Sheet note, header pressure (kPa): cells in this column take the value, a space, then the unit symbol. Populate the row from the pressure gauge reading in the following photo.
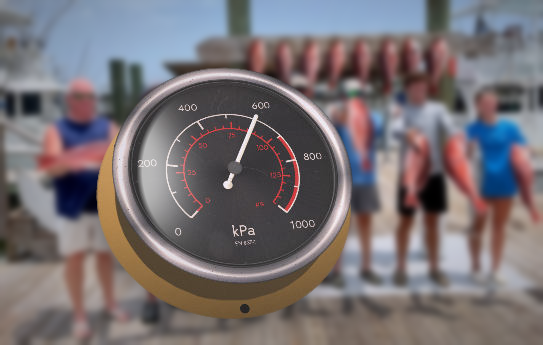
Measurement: 600 kPa
